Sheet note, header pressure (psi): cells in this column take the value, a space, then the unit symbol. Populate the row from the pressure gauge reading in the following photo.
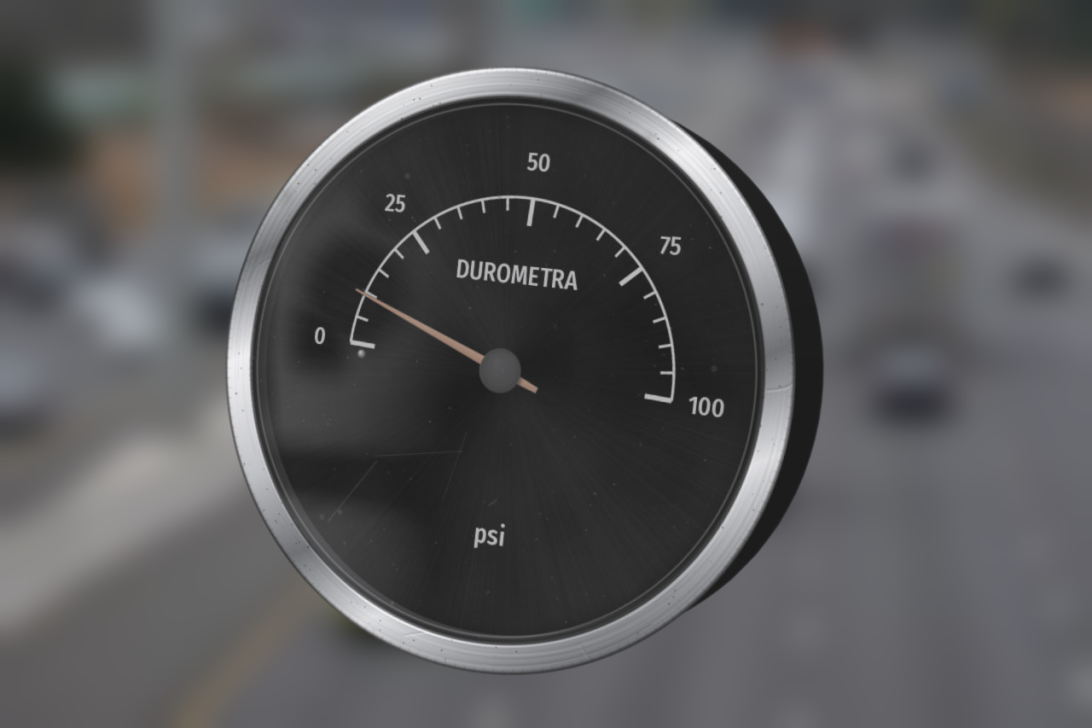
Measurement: 10 psi
